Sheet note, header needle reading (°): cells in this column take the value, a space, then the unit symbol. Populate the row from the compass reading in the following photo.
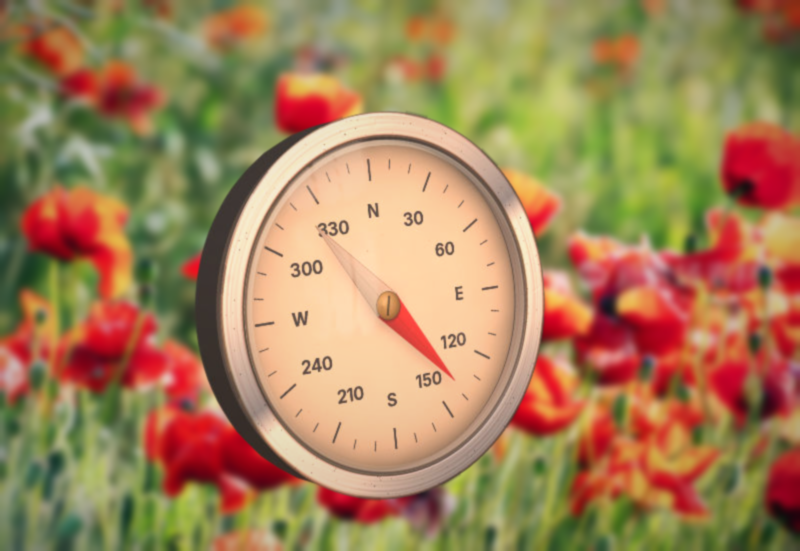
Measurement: 140 °
